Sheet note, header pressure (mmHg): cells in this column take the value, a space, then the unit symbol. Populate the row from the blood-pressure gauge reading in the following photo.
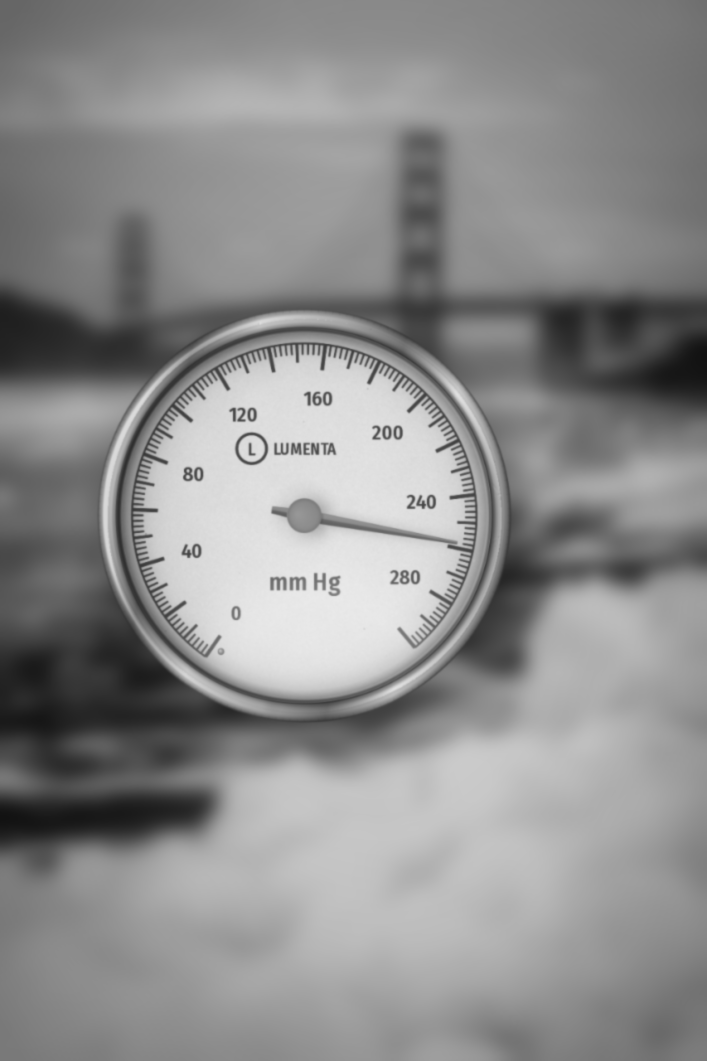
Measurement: 258 mmHg
